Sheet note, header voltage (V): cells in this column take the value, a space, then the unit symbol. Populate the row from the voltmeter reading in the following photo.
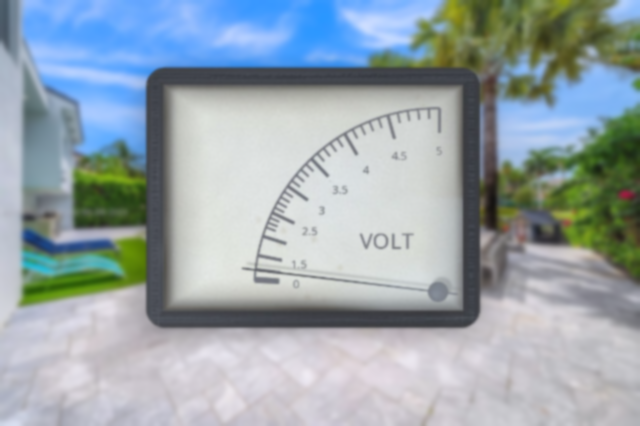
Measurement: 1 V
